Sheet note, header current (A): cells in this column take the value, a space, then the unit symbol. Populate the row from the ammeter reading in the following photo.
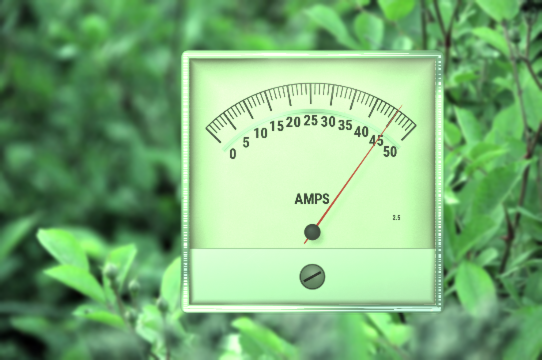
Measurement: 45 A
